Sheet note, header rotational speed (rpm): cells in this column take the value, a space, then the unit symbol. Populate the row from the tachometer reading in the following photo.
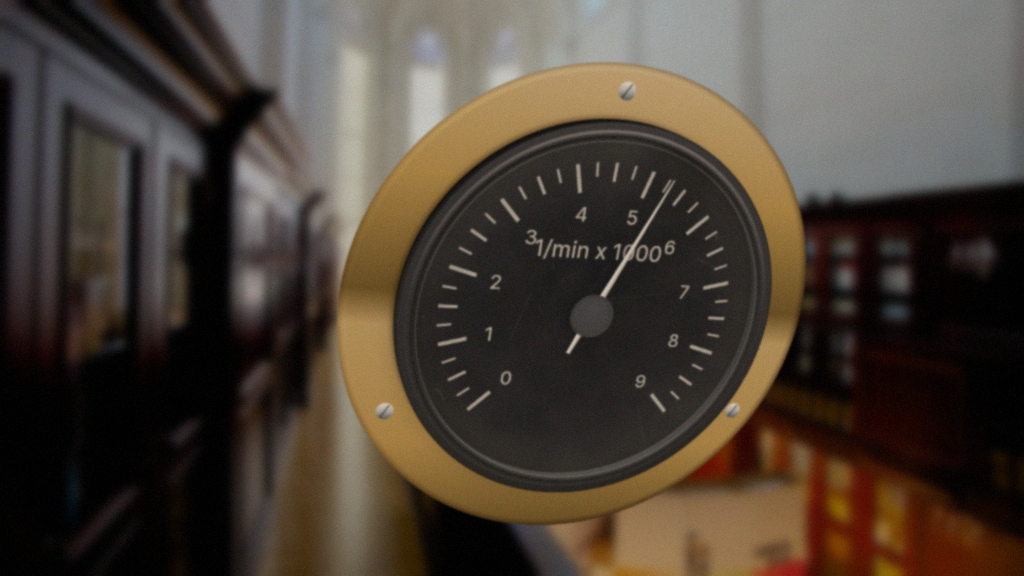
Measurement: 5250 rpm
